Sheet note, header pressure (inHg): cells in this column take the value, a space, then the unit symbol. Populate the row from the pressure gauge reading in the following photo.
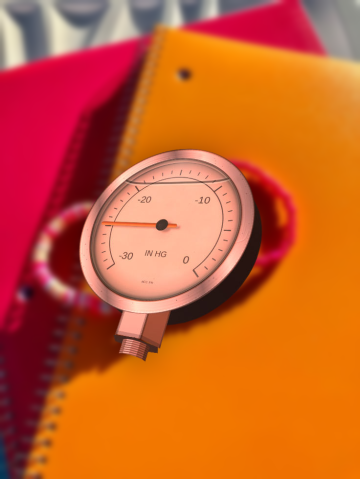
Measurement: -25 inHg
